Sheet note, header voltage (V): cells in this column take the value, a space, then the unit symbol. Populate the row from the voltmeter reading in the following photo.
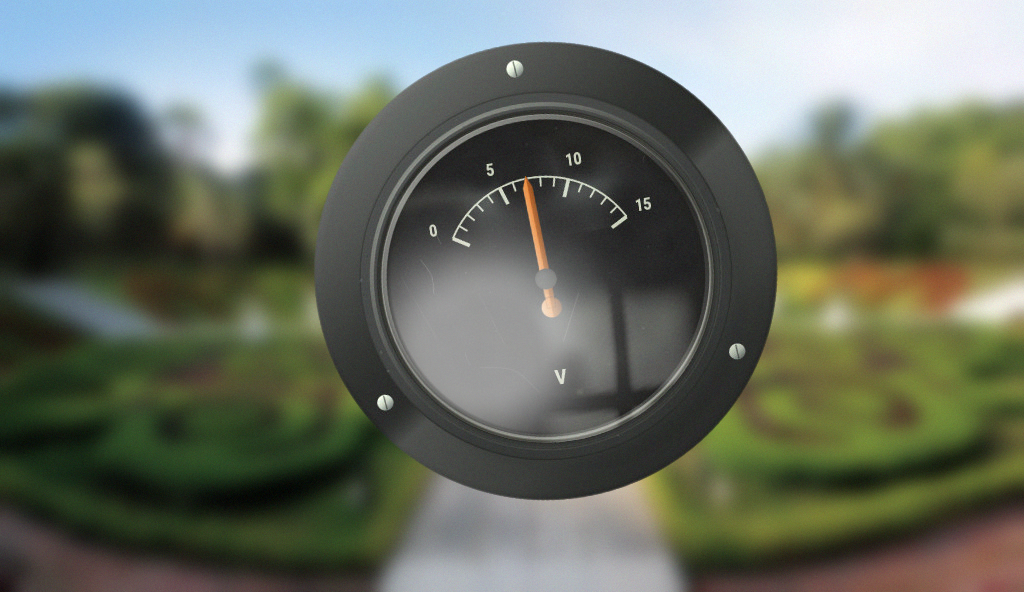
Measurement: 7 V
